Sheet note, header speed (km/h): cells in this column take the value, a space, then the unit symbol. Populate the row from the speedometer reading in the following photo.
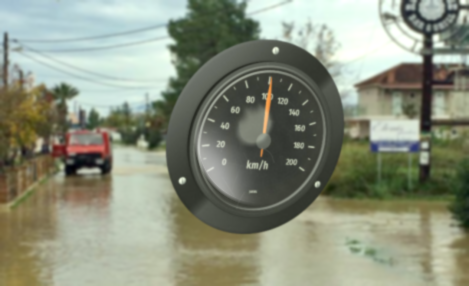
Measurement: 100 km/h
